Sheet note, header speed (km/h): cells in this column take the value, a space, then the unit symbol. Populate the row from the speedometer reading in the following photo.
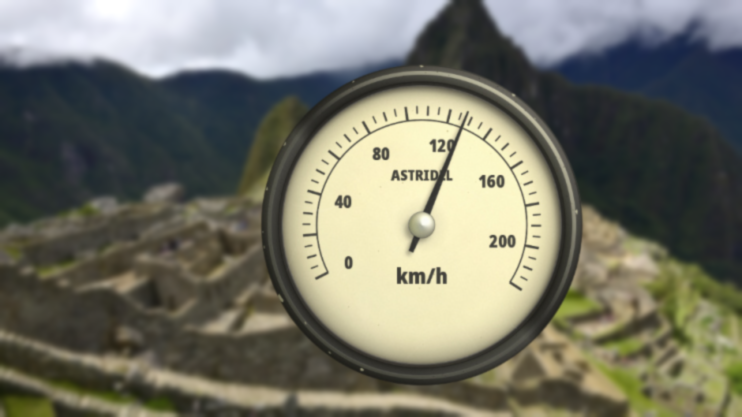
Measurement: 127.5 km/h
